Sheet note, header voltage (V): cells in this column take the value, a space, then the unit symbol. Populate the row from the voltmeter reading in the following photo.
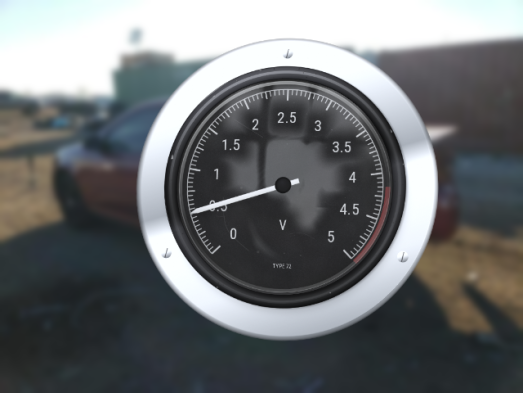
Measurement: 0.5 V
